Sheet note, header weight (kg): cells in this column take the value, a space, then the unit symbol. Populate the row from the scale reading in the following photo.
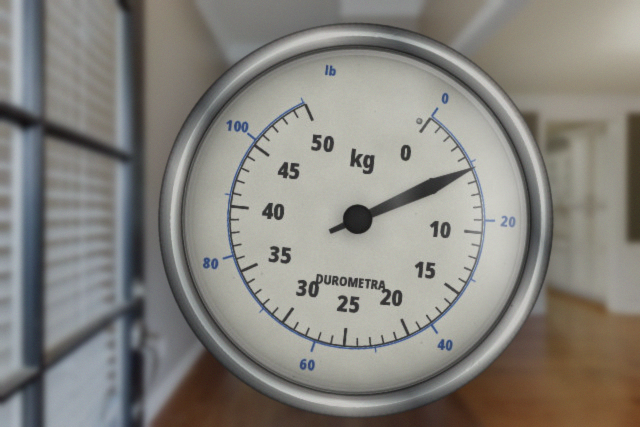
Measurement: 5 kg
